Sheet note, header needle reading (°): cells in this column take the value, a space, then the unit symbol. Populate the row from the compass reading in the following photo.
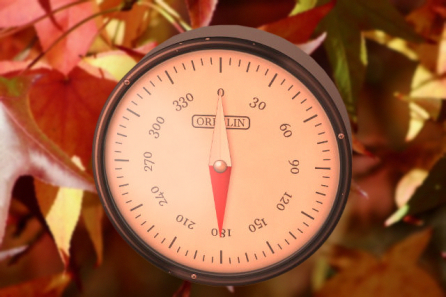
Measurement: 180 °
